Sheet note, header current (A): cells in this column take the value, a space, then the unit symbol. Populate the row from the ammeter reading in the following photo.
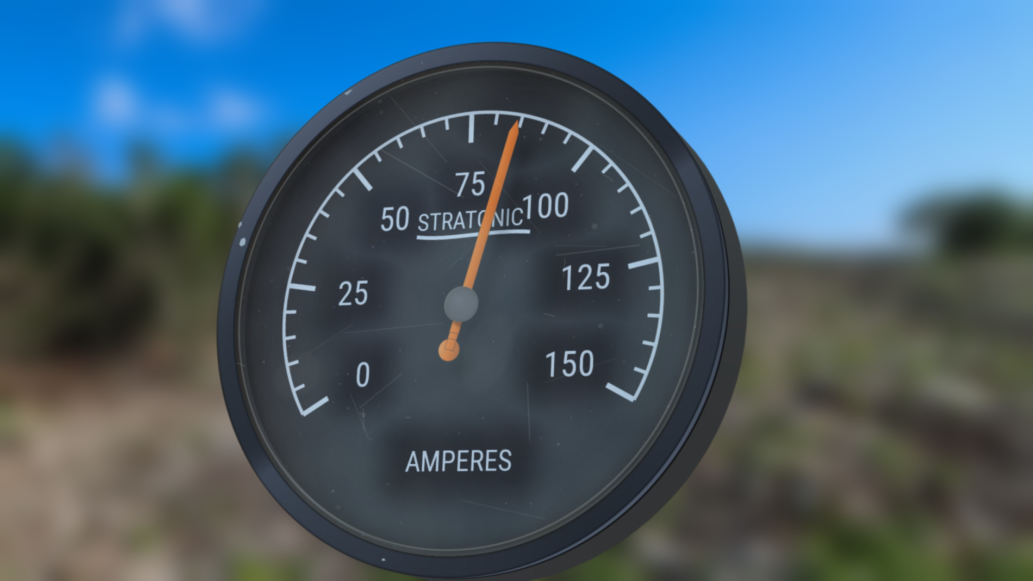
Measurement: 85 A
